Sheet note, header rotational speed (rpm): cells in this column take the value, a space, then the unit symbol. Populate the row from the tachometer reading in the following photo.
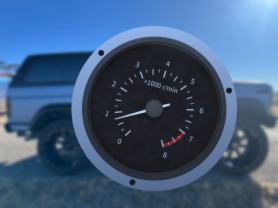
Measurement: 750 rpm
